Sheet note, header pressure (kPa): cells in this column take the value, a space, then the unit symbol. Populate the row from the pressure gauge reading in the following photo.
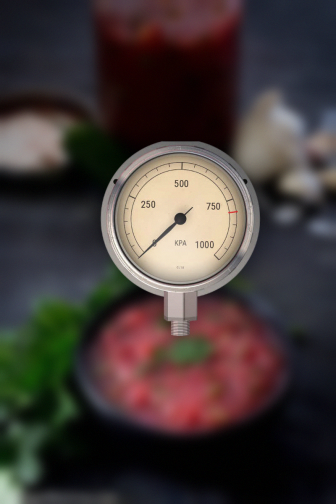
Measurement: 0 kPa
